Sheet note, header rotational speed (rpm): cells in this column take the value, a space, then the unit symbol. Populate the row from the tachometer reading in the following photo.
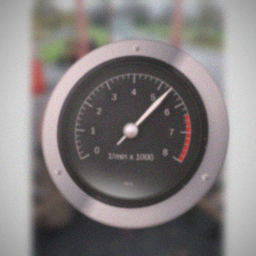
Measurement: 5400 rpm
